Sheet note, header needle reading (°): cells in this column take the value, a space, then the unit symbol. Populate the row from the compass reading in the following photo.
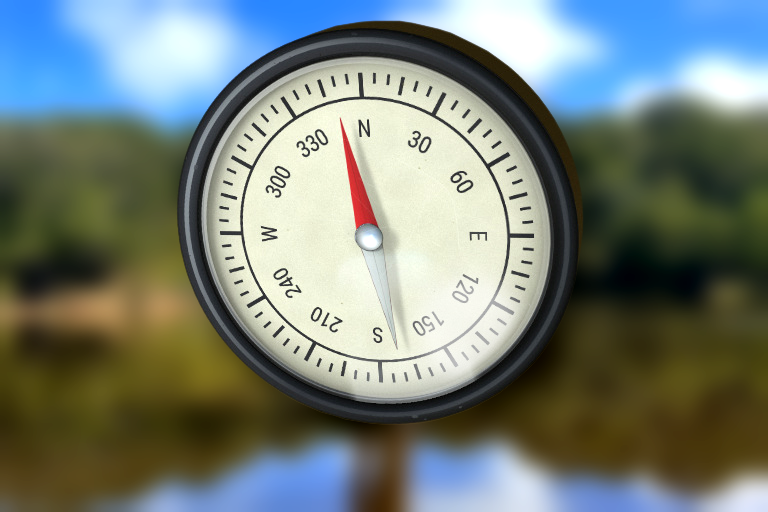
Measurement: 350 °
